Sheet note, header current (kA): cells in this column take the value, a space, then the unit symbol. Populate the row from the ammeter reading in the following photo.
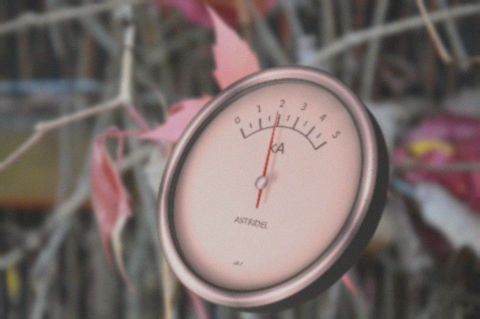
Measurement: 2 kA
